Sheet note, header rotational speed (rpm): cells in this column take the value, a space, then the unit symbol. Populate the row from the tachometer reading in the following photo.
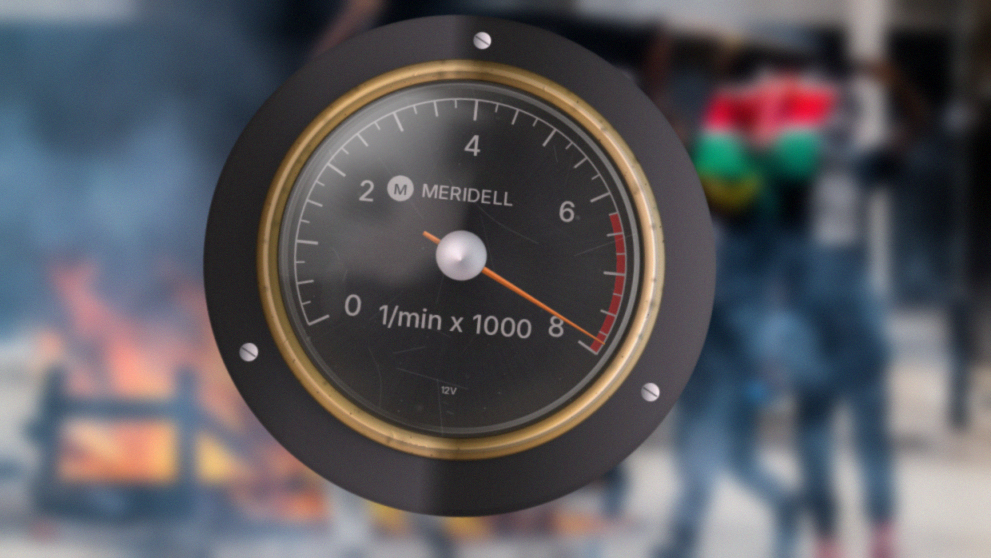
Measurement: 7875 rpm
